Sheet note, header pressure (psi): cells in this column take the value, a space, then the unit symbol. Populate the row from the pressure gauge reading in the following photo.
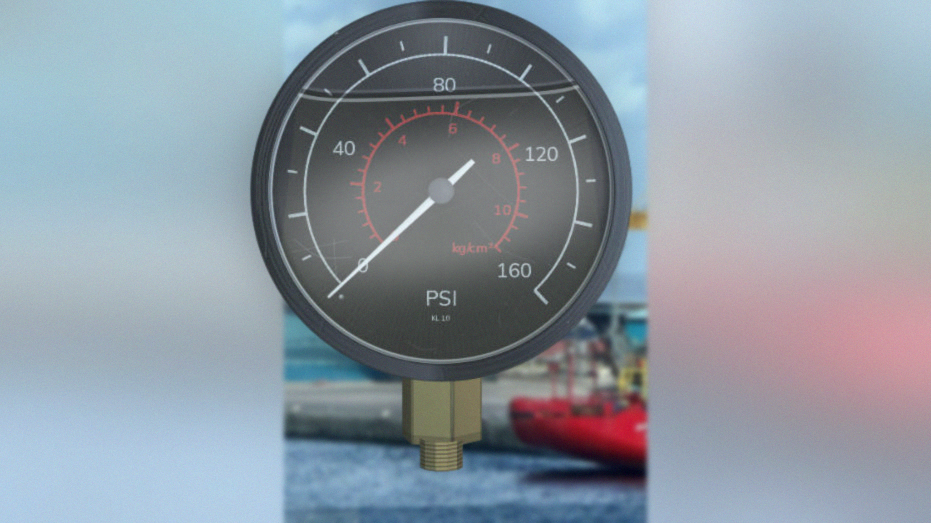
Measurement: 0 psi
